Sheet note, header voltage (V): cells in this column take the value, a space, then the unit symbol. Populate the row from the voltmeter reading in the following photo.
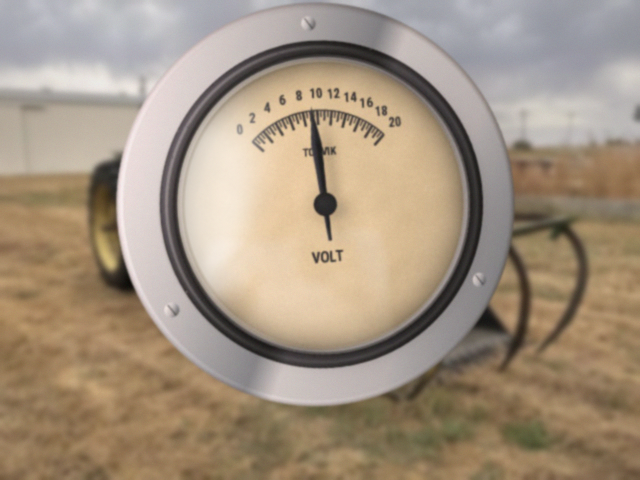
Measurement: 9 V
